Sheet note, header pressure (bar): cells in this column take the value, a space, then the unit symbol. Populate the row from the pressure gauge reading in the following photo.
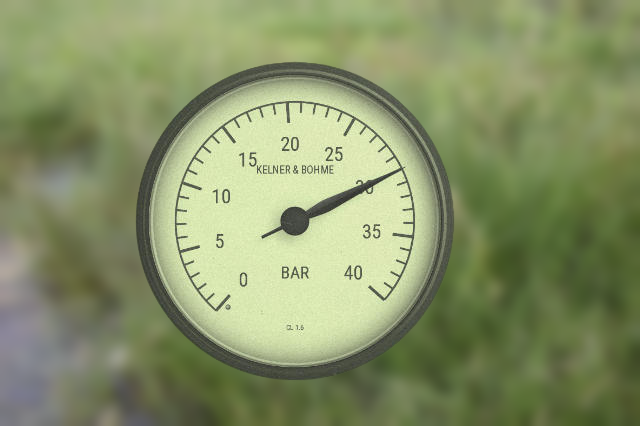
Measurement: 30 bar
